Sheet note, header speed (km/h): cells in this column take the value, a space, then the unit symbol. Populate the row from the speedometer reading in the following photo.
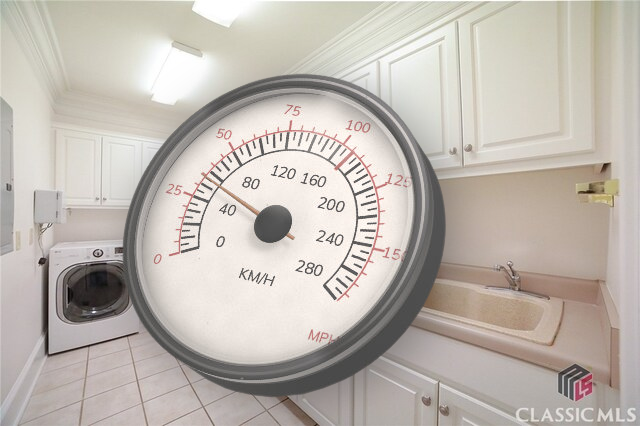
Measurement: 55 km/h
